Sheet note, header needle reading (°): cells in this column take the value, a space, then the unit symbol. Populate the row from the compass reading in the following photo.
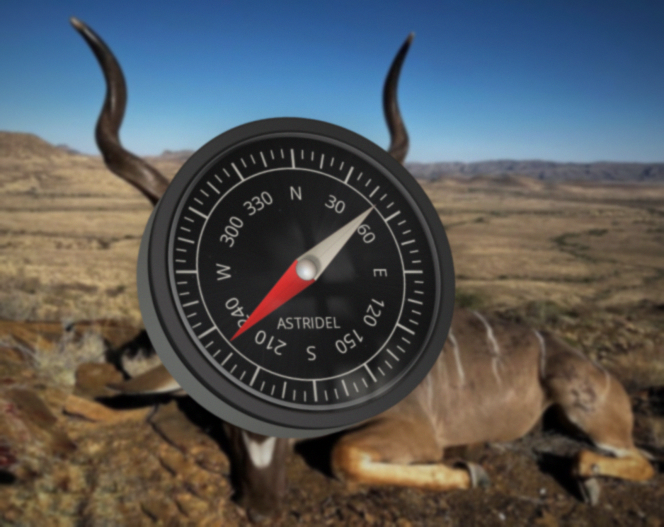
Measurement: 230 °
